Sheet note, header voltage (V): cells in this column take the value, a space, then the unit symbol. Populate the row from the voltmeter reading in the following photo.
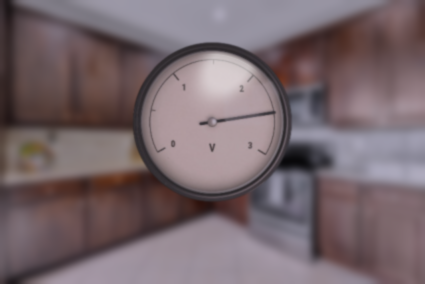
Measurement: 2.5 V
